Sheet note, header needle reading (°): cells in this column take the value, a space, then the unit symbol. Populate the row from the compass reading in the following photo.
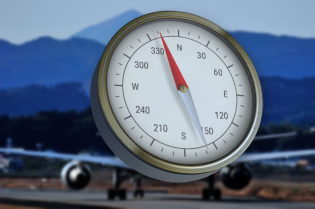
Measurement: 340 °
